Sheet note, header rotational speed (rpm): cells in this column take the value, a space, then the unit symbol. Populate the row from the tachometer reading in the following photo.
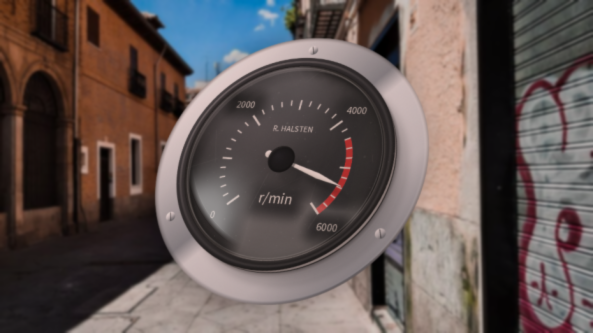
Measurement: 5400 rpm
